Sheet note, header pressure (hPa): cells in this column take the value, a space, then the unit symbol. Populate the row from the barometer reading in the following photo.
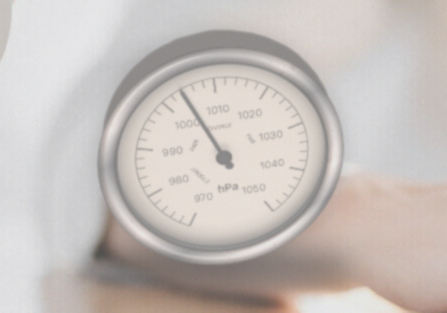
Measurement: 1004 hPa
